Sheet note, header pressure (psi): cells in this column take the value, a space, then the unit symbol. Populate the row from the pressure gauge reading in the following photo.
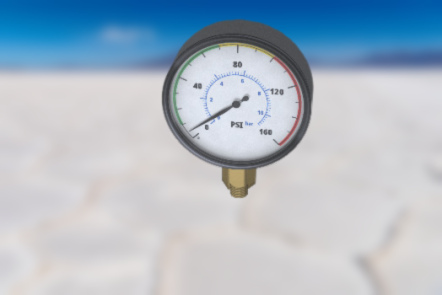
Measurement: 5 psi
